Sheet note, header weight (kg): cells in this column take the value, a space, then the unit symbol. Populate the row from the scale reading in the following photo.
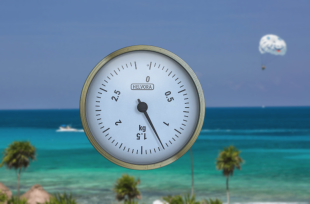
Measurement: 1.25 kg
